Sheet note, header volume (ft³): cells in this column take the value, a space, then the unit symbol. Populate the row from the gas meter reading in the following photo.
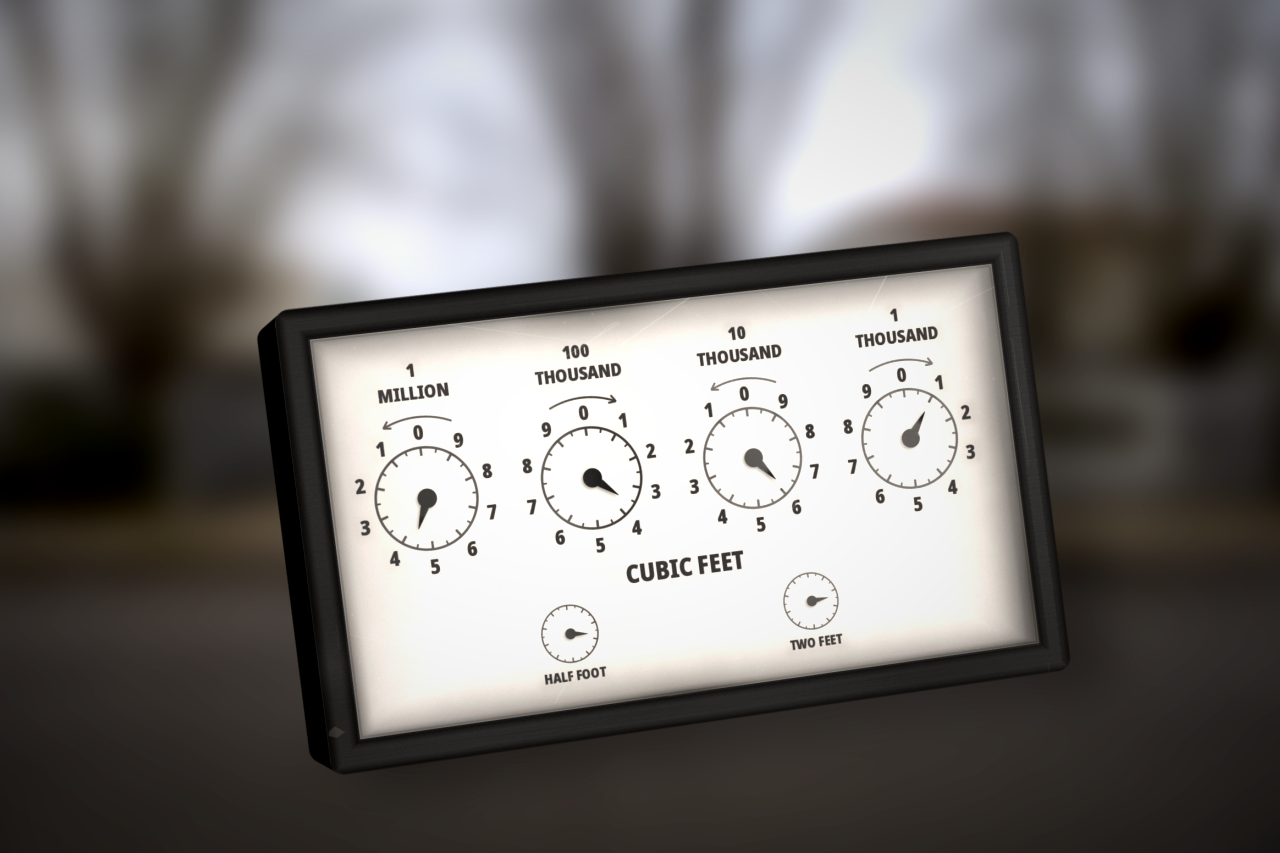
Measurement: 436100 ft³
